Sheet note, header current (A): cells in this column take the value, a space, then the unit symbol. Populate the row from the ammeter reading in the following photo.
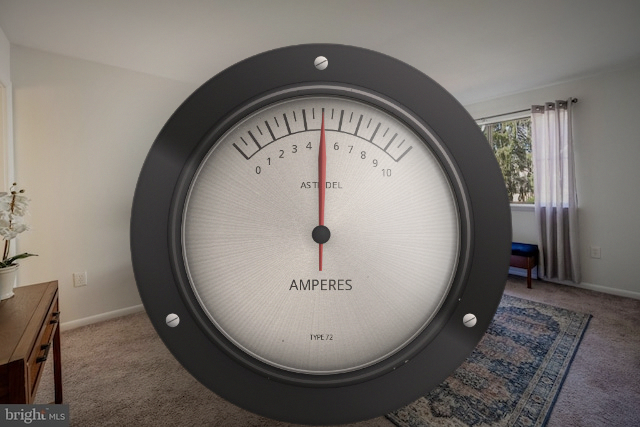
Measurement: 5 A
